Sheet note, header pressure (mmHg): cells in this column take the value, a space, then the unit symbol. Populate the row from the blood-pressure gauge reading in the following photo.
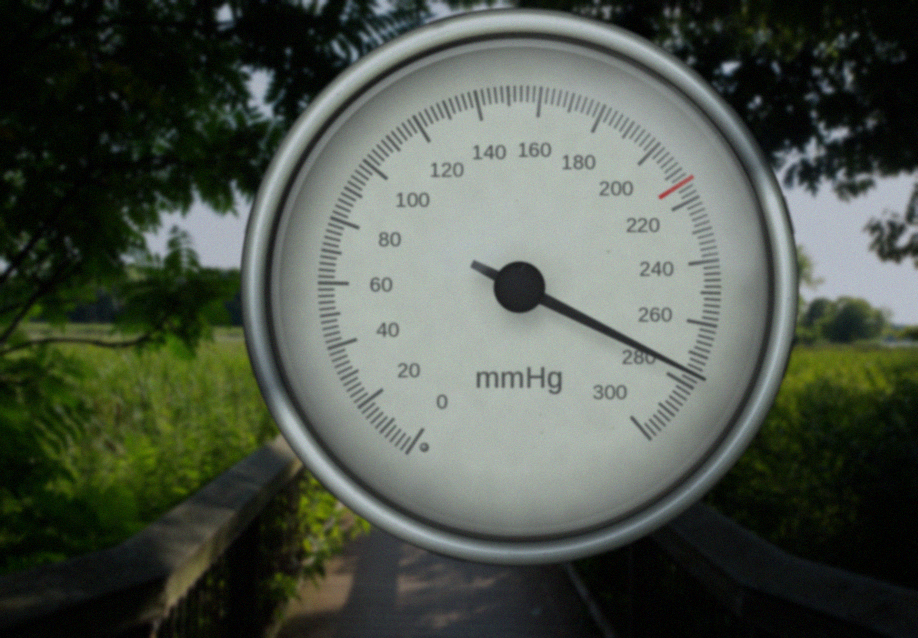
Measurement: 276 mmHg
